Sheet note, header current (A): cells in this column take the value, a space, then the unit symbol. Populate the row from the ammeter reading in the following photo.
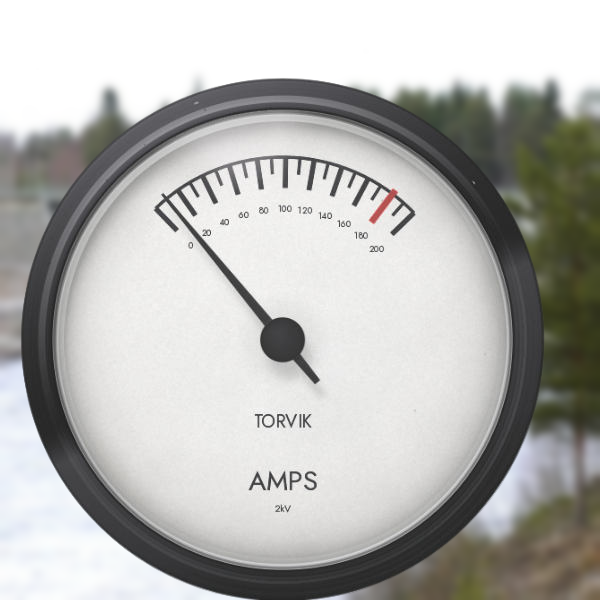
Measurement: 10 A
